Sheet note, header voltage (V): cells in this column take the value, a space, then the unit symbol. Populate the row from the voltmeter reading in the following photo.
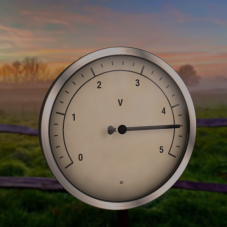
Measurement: 4.4 V
